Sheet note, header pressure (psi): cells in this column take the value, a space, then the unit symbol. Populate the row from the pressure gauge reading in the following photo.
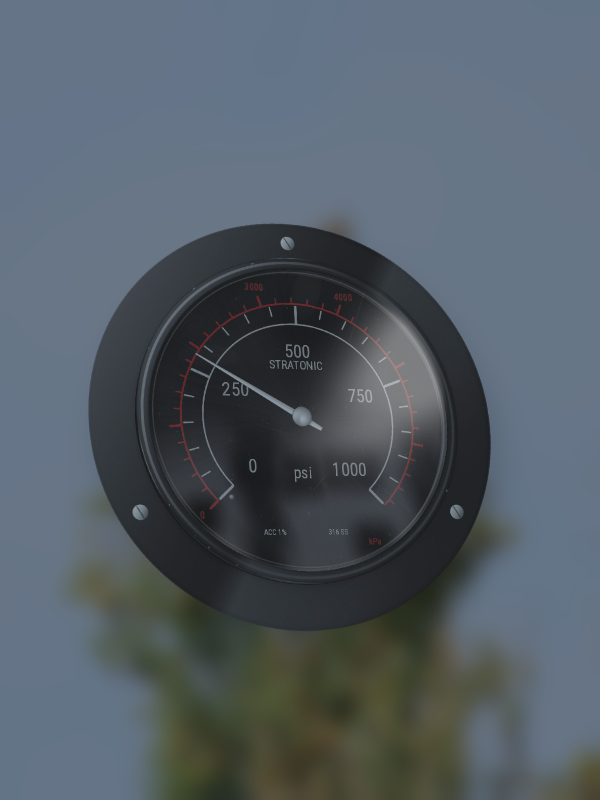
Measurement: 275 psi
